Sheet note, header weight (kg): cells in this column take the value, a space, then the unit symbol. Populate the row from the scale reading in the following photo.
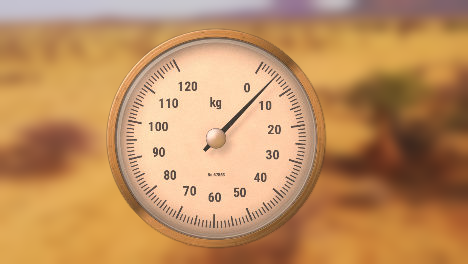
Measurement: 5 kg
